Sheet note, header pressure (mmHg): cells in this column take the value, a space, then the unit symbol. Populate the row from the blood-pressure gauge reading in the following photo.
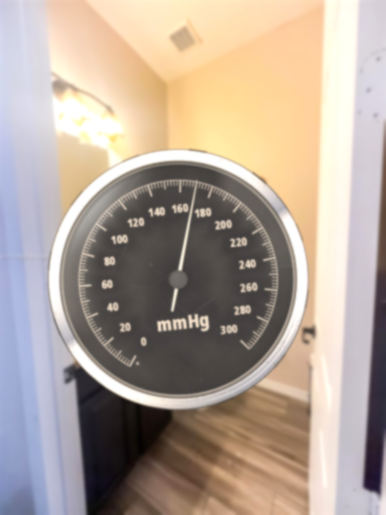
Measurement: 170 mmHg
